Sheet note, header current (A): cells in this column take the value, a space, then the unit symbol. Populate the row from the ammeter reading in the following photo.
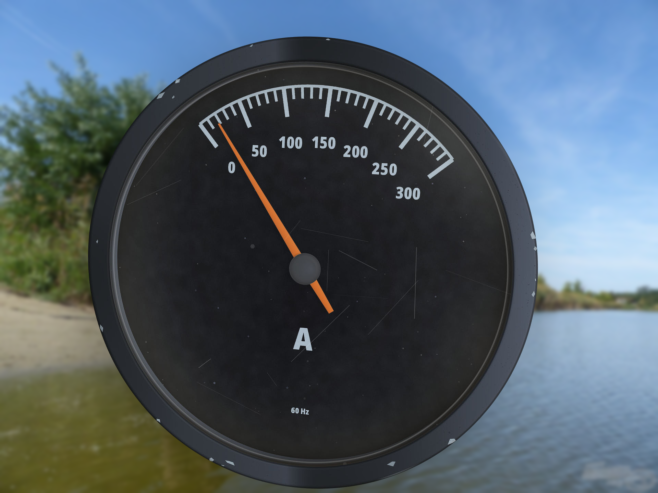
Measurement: 20 A
